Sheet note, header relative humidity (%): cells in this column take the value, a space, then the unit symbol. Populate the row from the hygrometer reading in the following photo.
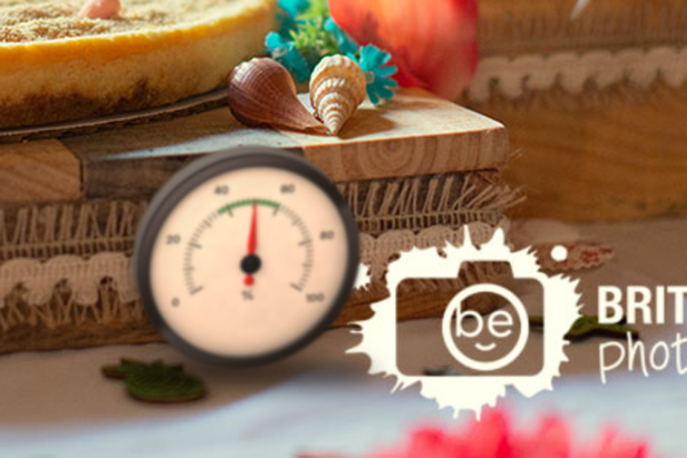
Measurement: 50 %
